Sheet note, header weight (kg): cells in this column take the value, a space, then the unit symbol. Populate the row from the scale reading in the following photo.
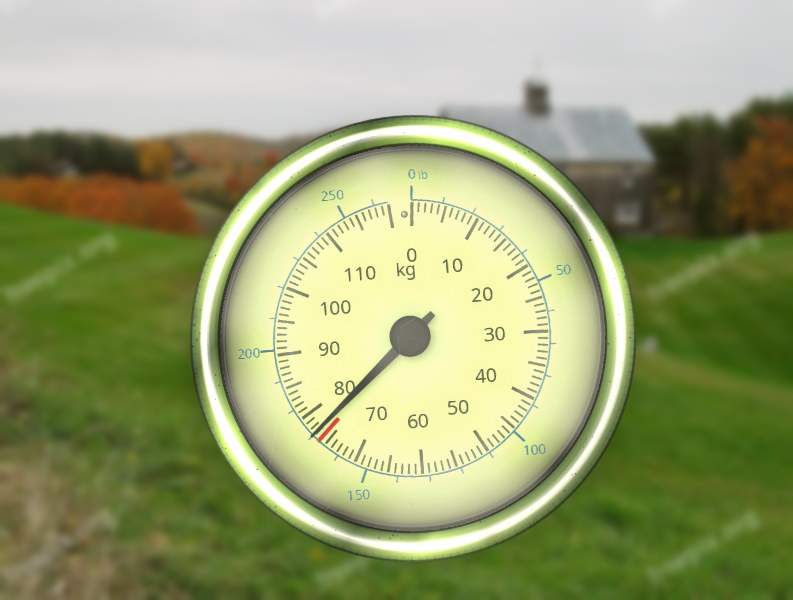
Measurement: 77 kg
